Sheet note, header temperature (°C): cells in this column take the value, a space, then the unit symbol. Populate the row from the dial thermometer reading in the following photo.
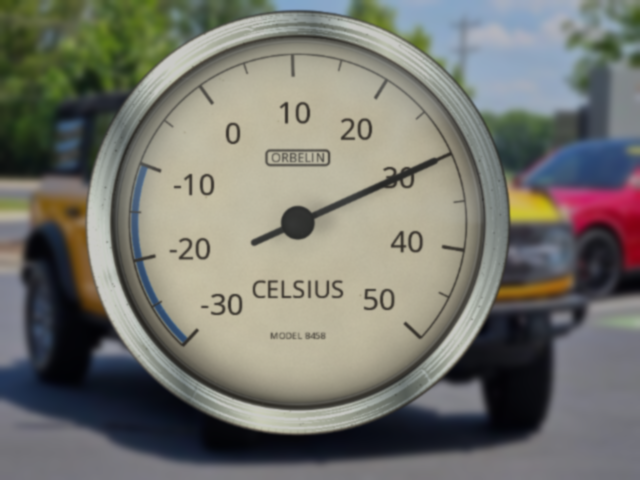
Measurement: 30 °C
